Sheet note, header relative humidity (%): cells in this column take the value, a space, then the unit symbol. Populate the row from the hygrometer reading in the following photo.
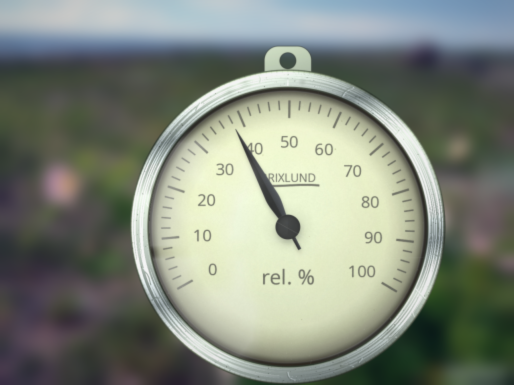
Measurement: 38 %
